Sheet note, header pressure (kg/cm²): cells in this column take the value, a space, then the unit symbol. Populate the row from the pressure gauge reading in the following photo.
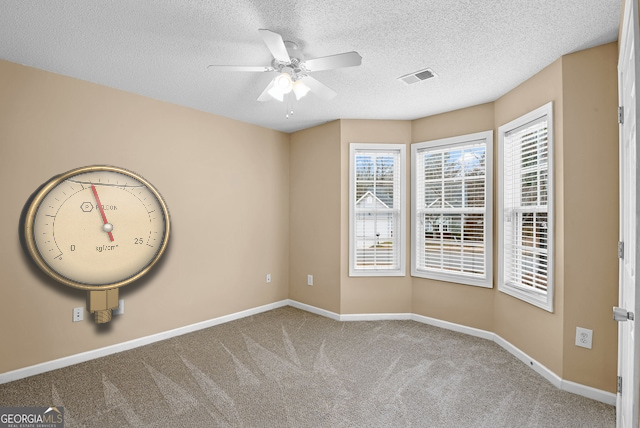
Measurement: 11 kg/cm²
